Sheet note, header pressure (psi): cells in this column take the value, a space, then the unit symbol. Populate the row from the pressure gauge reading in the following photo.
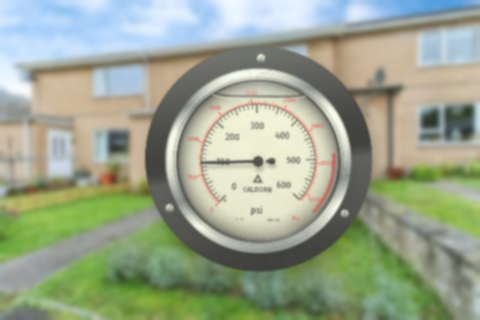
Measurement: 100 psi
